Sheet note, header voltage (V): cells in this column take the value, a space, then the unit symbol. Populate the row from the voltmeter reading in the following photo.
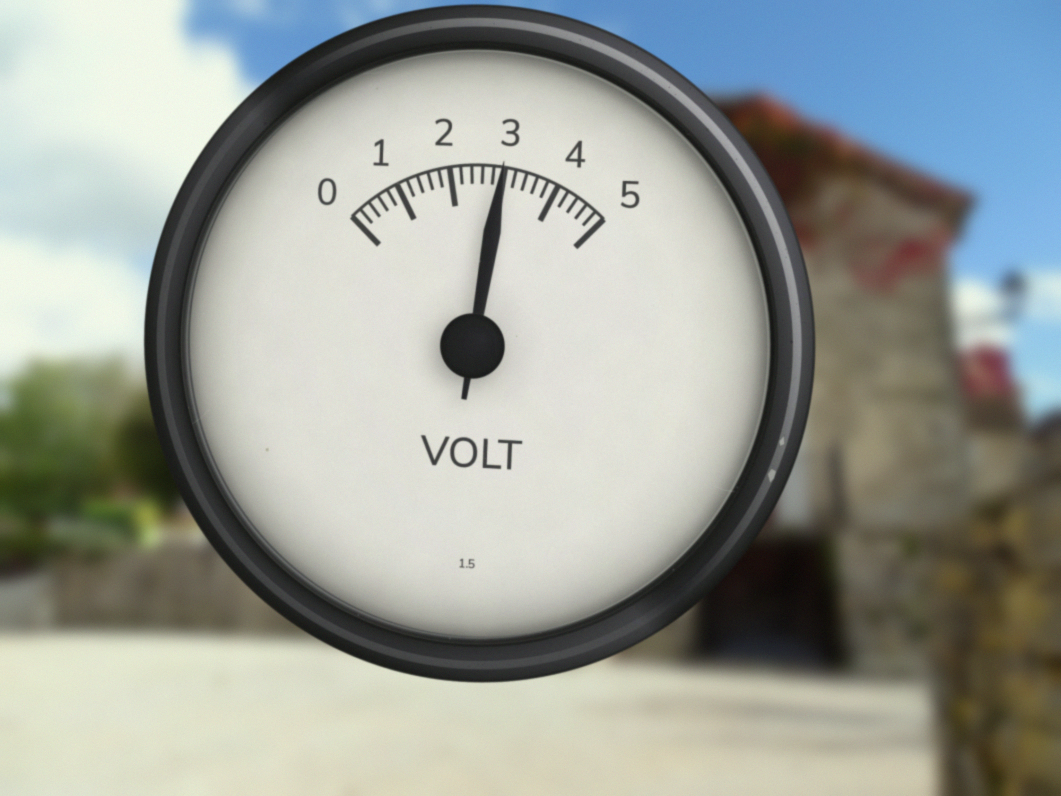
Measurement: 3 V
